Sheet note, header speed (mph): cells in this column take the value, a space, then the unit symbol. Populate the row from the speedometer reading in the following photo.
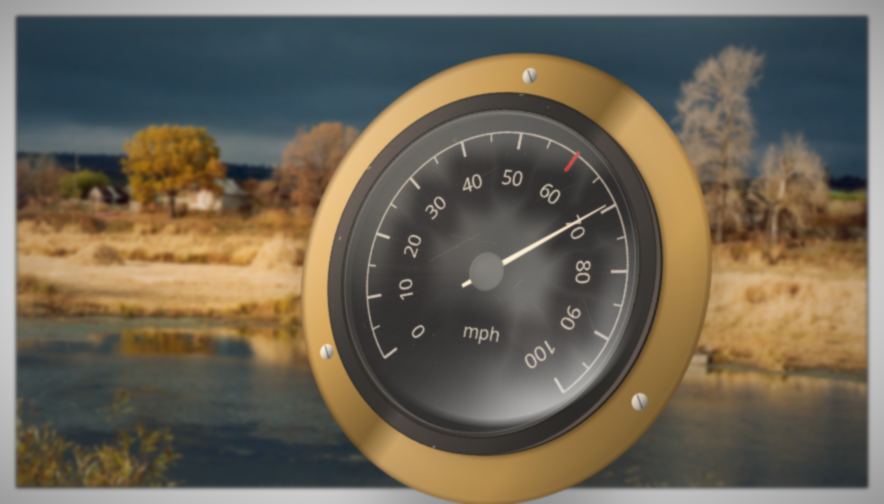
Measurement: 70 mph
